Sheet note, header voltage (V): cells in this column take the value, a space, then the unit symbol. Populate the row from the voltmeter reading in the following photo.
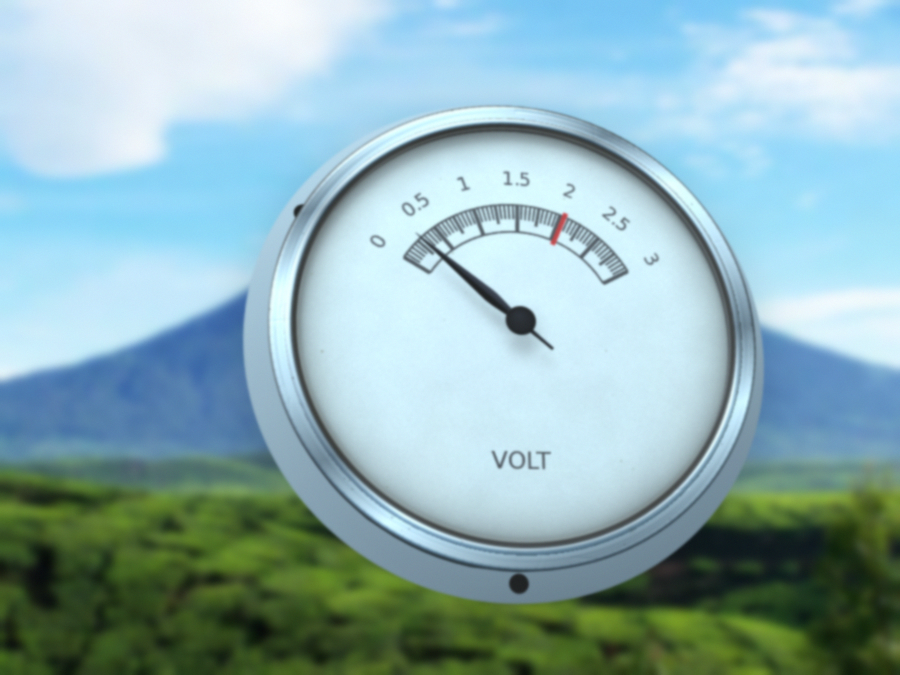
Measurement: 0.25 V
